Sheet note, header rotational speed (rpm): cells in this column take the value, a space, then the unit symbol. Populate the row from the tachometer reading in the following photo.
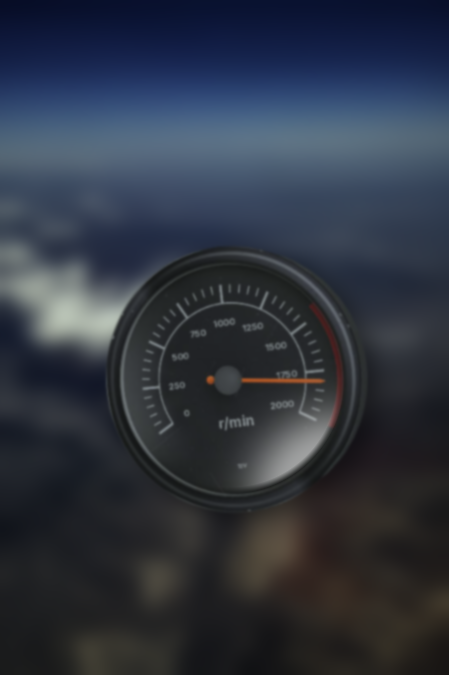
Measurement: 1800 rpm
